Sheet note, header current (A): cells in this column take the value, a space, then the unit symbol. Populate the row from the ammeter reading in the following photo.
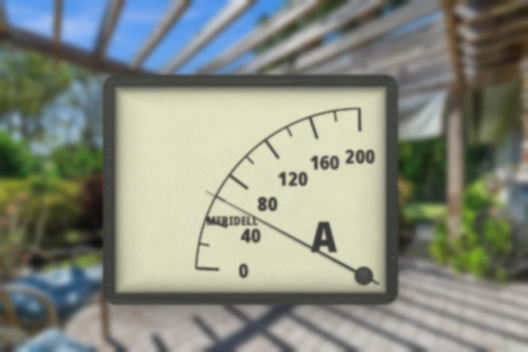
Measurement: 60 A
